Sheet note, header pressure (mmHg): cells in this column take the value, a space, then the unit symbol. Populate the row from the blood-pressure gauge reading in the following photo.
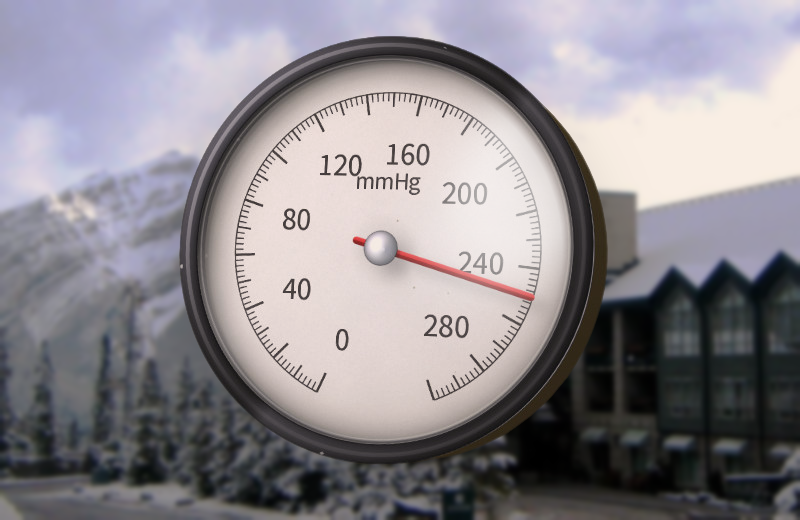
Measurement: 250 mmHg
